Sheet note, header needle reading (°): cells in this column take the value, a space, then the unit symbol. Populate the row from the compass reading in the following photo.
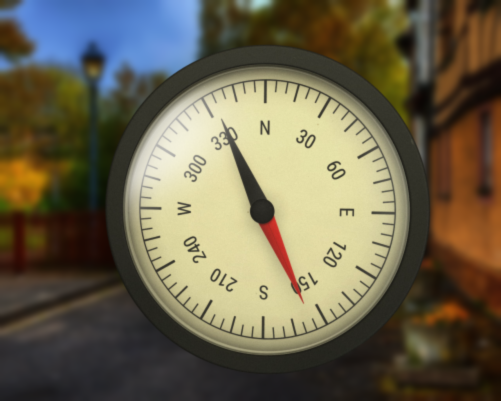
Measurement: 155 °
